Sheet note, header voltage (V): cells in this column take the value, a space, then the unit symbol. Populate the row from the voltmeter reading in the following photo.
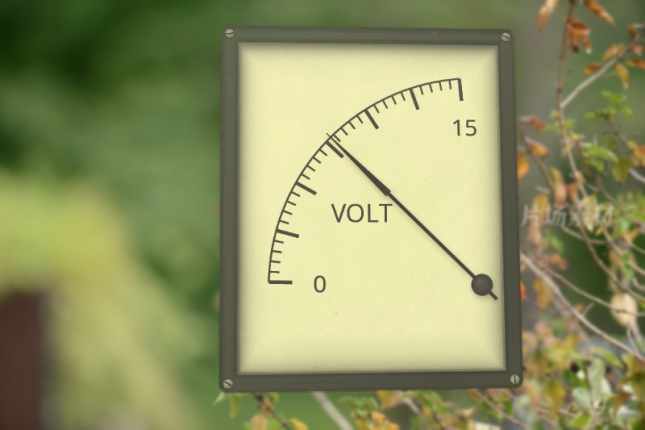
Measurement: 7.75 V
